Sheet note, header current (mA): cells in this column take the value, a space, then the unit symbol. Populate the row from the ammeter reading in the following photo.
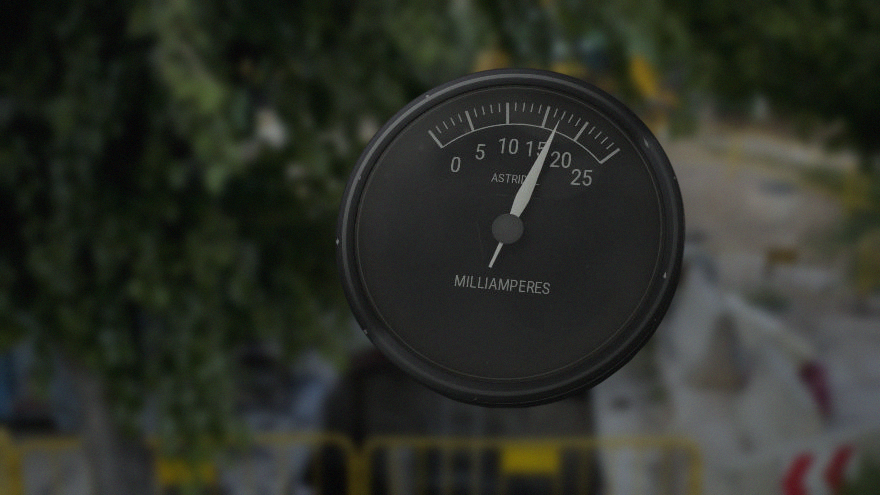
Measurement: 17 mA
